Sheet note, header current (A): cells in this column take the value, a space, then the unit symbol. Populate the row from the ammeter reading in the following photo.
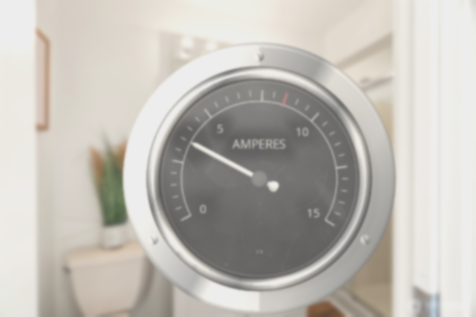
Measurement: 3.5 A
